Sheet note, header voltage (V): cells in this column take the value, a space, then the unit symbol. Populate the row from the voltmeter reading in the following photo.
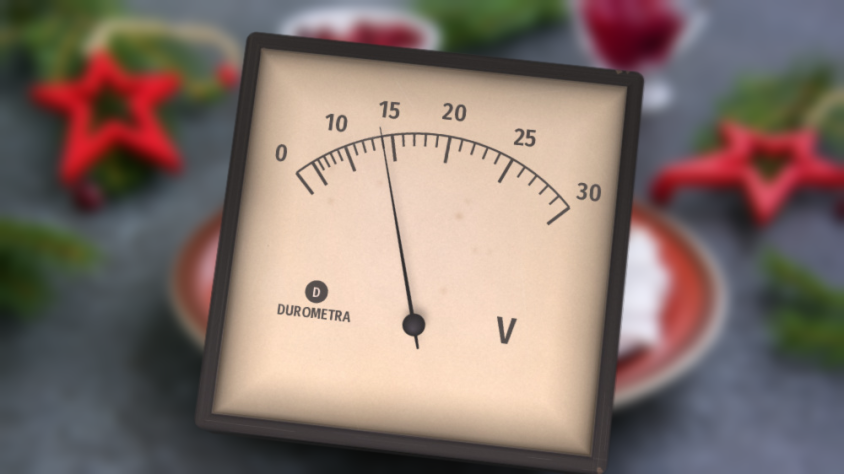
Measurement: 14 V
